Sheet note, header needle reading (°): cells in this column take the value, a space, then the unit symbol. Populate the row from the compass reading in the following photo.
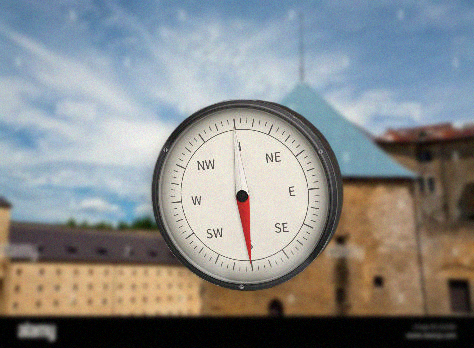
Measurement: 180 °
